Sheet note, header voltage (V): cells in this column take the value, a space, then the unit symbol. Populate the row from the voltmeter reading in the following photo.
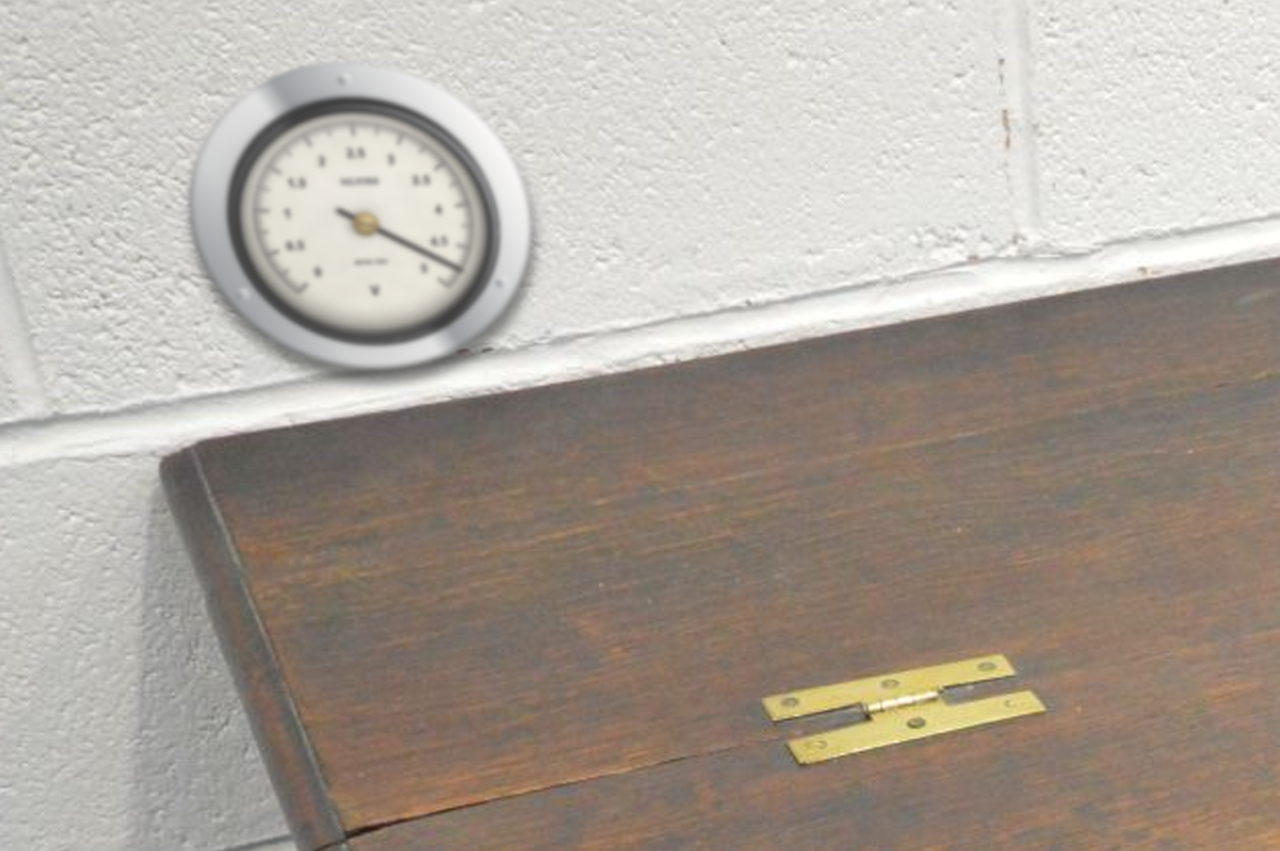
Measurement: 4.75 V
